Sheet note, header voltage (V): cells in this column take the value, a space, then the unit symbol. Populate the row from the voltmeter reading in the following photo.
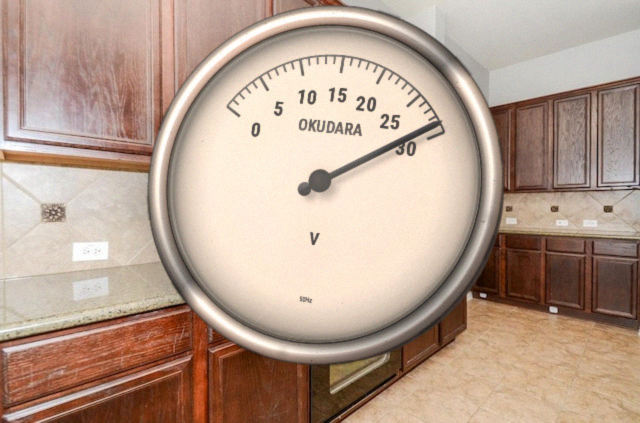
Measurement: 29 V
